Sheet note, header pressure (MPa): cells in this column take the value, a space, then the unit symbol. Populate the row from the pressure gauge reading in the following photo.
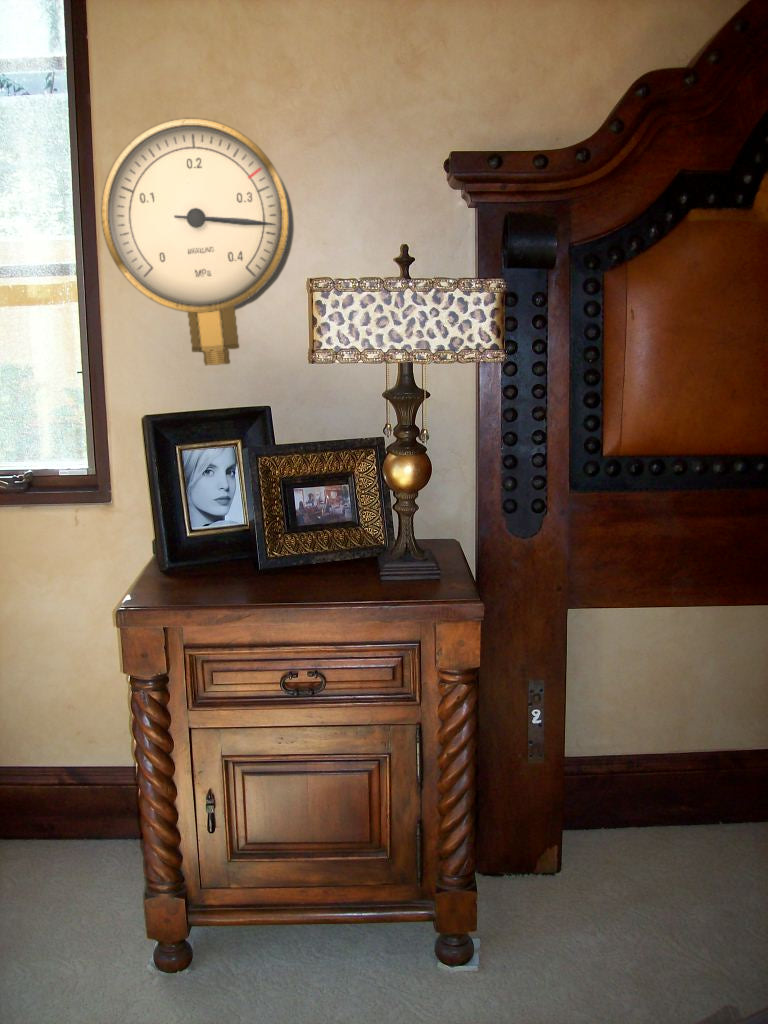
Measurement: 0.34 MPa
